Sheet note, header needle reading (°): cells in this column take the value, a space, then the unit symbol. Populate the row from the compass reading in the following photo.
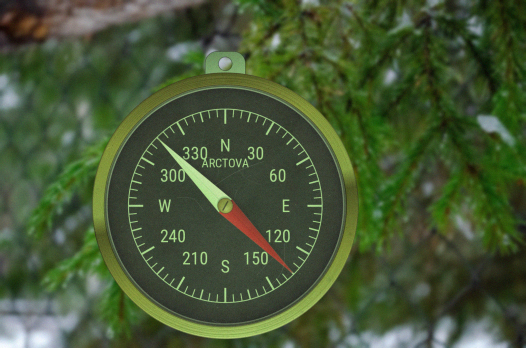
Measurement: 135 °
